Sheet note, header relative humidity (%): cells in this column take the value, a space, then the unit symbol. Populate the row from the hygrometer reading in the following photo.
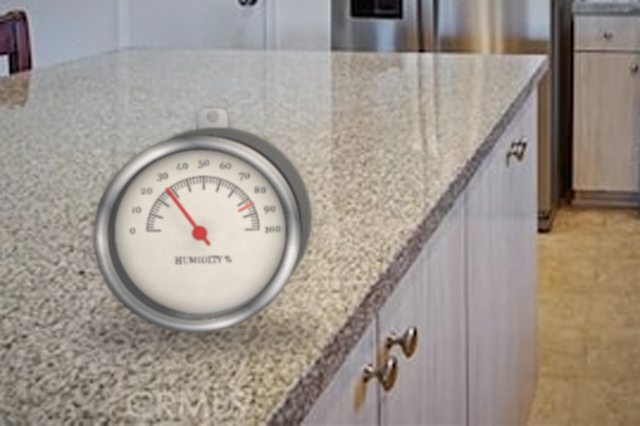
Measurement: 30 %
